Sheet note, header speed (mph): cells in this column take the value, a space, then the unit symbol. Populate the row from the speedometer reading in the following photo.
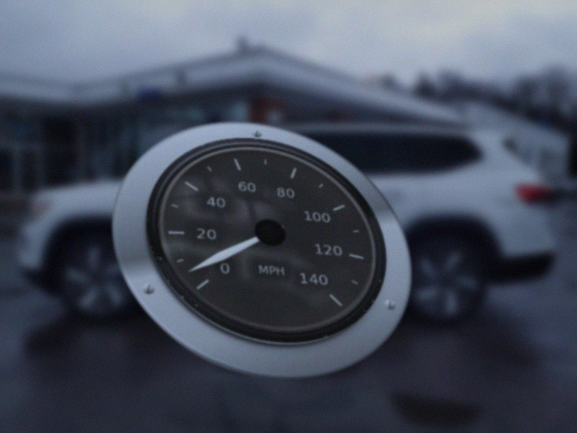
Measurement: 5 mph
